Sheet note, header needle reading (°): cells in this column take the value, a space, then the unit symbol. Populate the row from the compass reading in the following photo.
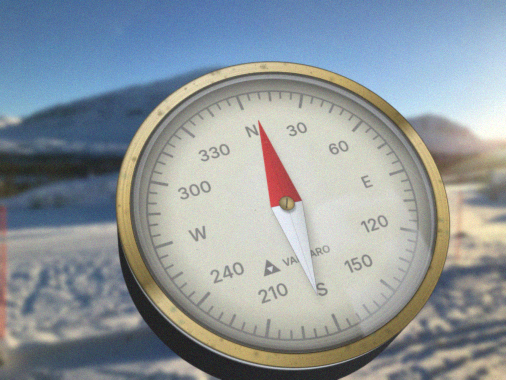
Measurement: 5 °
